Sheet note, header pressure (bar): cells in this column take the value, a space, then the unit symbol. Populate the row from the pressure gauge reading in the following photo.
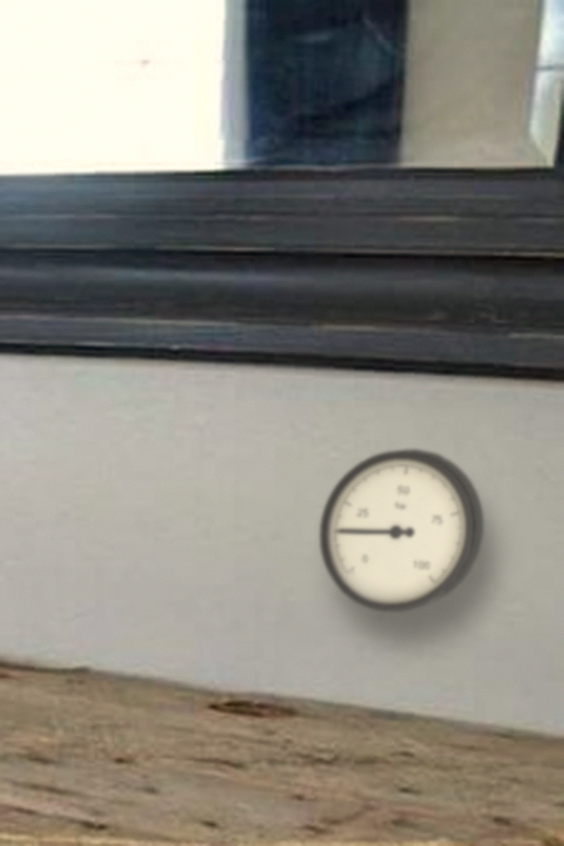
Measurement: 15 bar
